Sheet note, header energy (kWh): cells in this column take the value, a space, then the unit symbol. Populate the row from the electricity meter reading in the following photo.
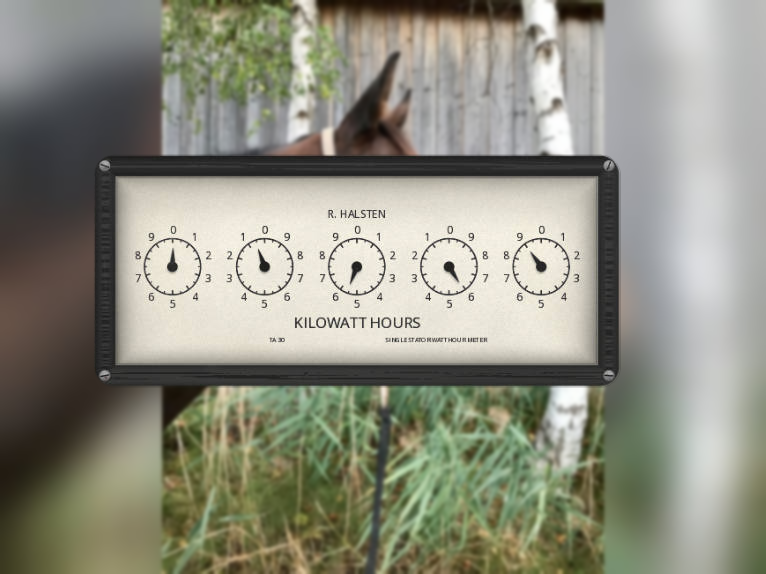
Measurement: 559 kWh
